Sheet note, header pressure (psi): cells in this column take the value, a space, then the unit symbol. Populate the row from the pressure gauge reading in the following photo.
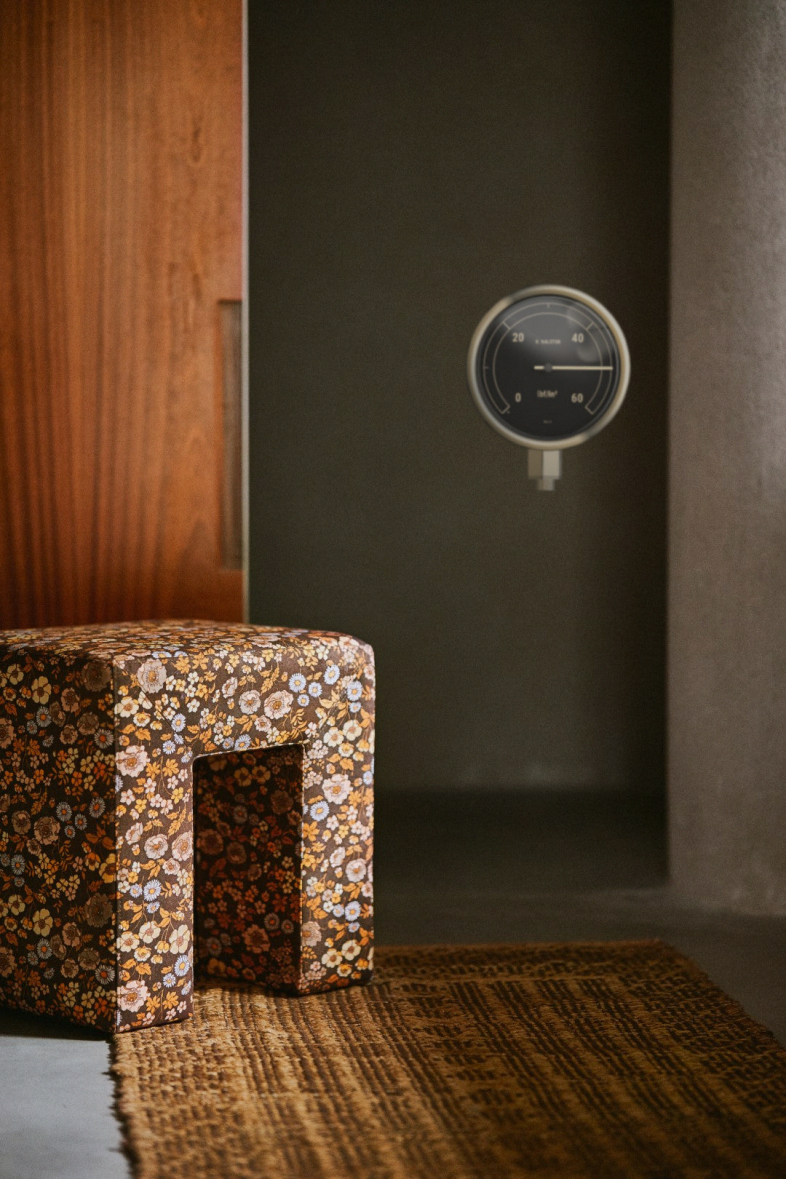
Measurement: 50 psi
